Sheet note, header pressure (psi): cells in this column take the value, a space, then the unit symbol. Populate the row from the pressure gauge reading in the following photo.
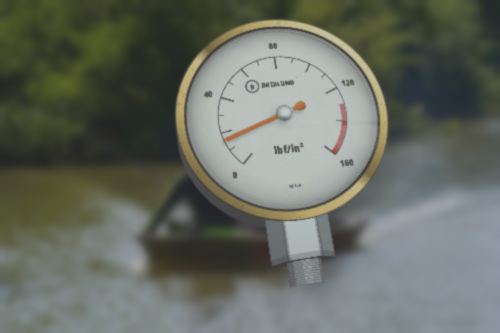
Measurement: 15 psi
